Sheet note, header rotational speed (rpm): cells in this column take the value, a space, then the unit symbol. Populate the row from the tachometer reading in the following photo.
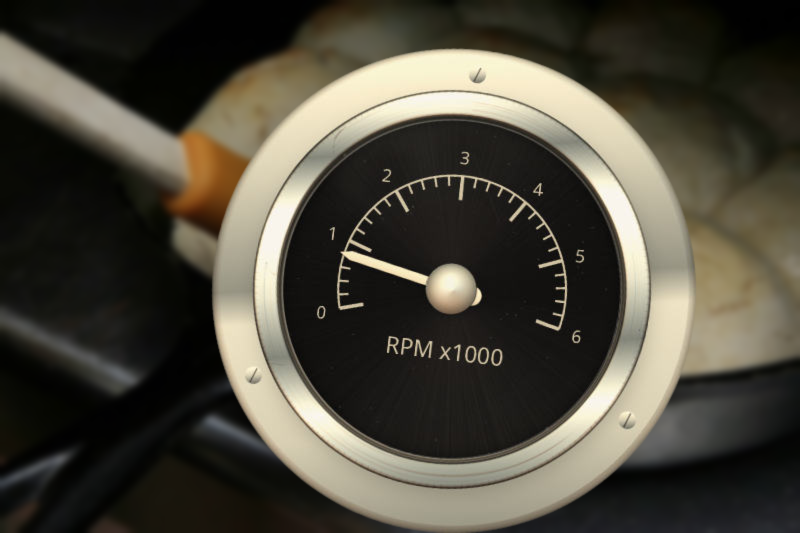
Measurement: 800 rpm
